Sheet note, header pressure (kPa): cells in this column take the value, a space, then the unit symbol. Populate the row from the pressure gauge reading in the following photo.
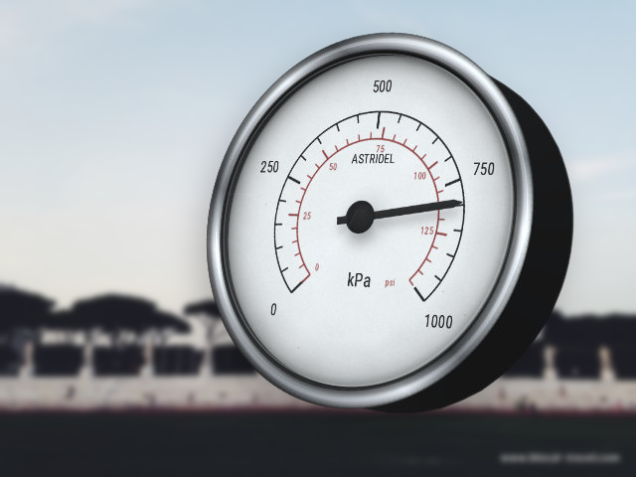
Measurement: 800 kPa
